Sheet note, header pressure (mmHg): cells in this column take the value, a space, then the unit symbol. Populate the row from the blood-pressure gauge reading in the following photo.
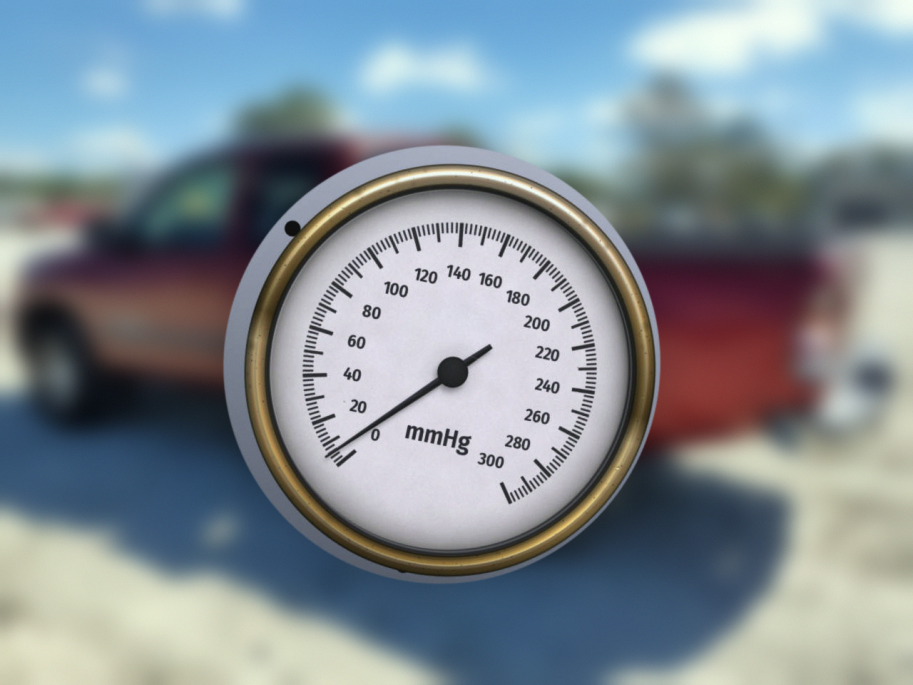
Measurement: 6 mmHg
